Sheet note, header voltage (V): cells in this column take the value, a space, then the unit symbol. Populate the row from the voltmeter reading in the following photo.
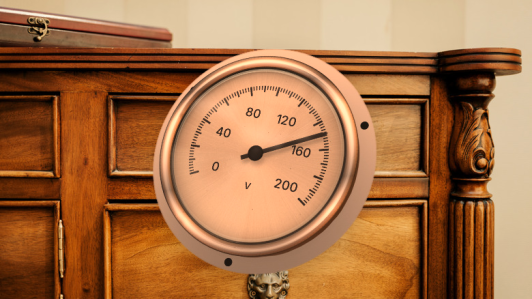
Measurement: 150 V
